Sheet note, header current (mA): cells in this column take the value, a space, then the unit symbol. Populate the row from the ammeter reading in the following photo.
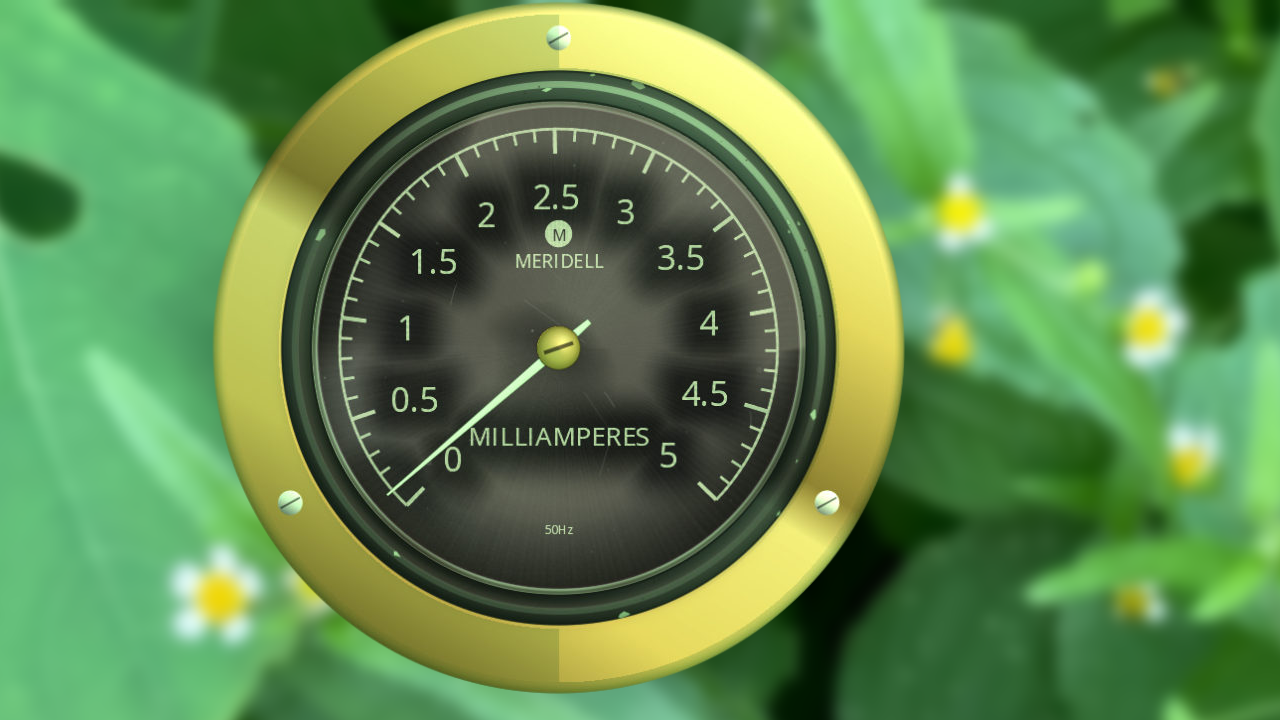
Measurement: 0.1 mA
